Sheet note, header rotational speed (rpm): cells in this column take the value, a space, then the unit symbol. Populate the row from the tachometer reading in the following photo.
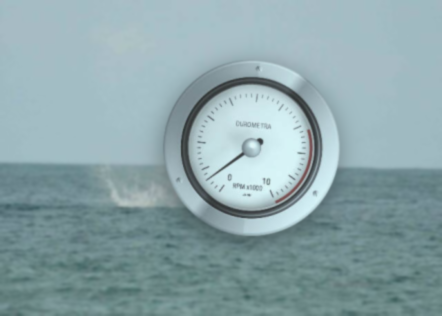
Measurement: 600 rpm
